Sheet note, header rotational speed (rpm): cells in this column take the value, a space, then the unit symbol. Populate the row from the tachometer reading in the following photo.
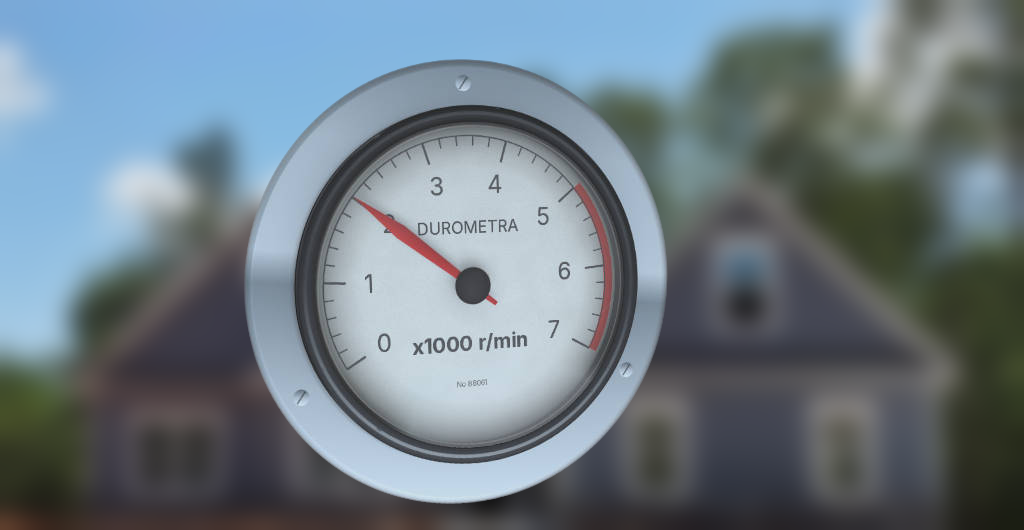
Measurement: 2000 rpm
